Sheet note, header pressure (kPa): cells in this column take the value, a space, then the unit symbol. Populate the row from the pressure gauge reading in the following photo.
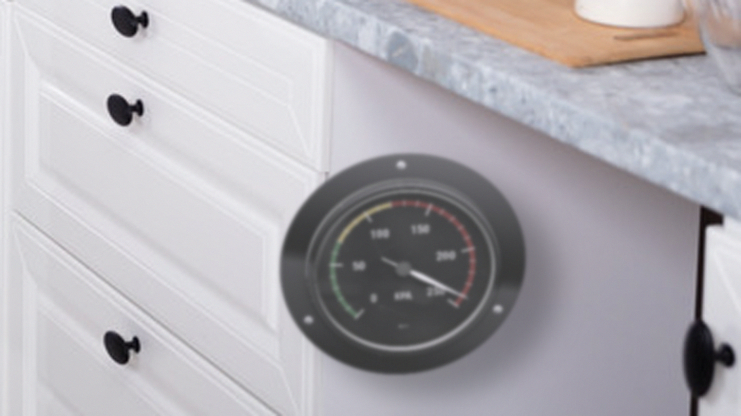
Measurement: 240 kPa
